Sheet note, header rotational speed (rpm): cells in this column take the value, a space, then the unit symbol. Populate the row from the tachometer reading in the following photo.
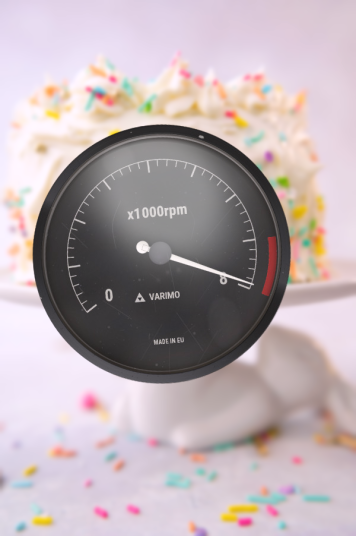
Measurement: 7900 rpm
